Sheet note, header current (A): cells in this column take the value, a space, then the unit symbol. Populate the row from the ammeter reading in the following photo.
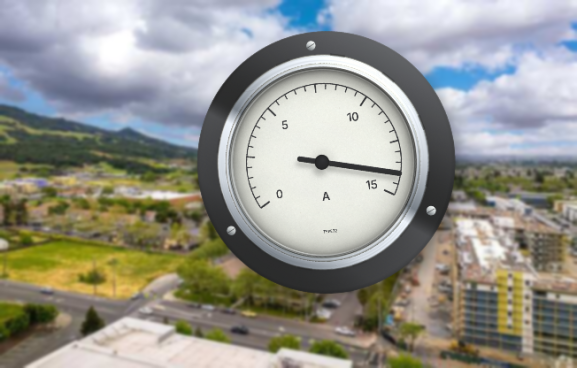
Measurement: 14 A
